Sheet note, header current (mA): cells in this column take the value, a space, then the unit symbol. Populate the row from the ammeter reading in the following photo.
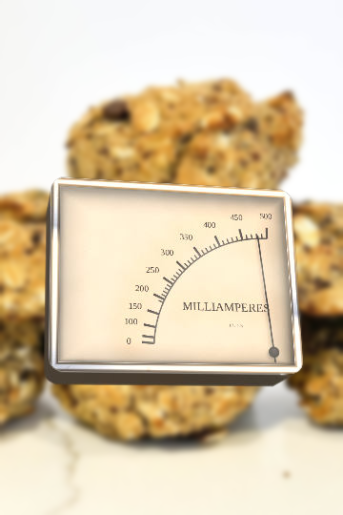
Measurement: 480 mA
